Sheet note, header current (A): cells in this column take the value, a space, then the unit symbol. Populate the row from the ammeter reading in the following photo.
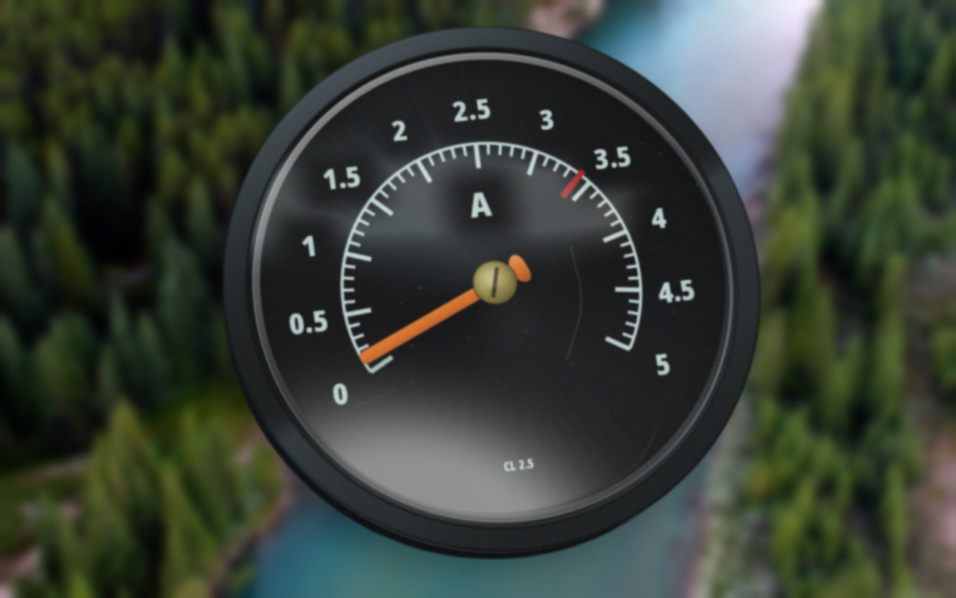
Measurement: 0.1 A
